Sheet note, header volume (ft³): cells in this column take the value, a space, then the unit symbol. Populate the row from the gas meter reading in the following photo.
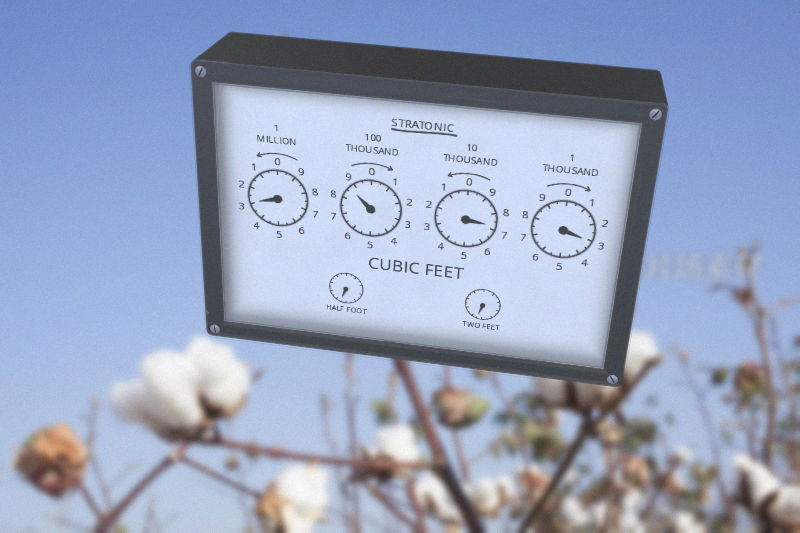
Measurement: 287300 ft³
